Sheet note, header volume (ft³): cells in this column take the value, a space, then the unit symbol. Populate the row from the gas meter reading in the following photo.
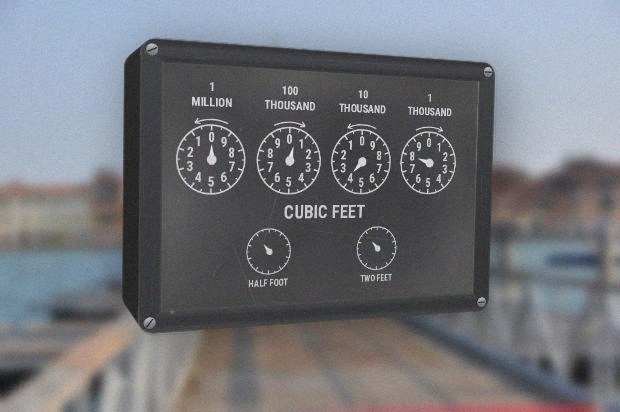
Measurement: 3800 ft³
